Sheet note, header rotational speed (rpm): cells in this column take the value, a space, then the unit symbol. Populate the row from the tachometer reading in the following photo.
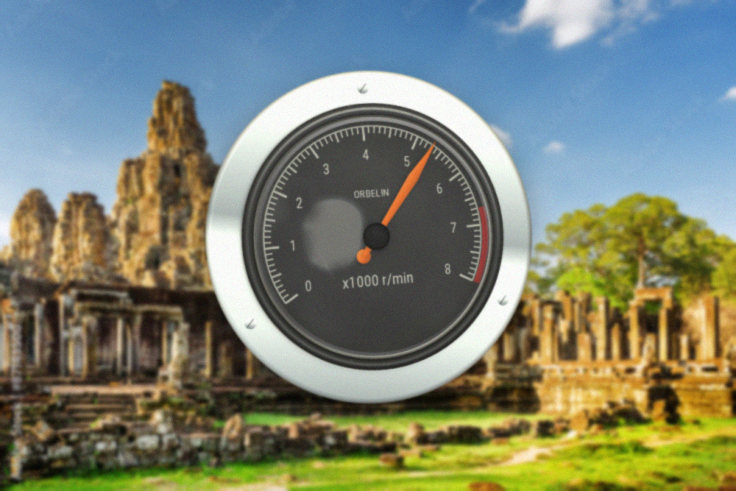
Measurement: 5300 rpm
